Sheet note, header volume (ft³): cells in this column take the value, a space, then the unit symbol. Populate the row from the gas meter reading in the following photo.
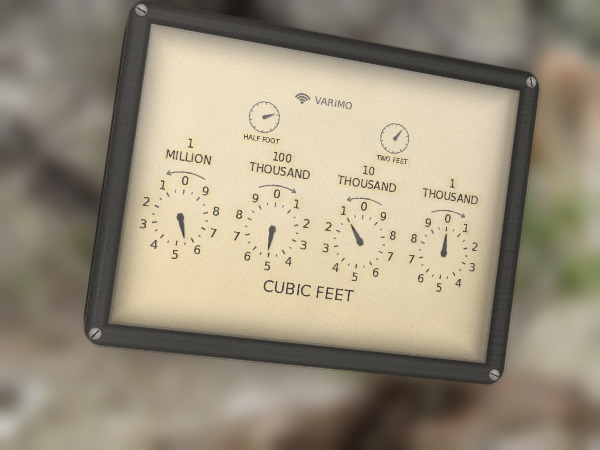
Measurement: 551000 ft³
